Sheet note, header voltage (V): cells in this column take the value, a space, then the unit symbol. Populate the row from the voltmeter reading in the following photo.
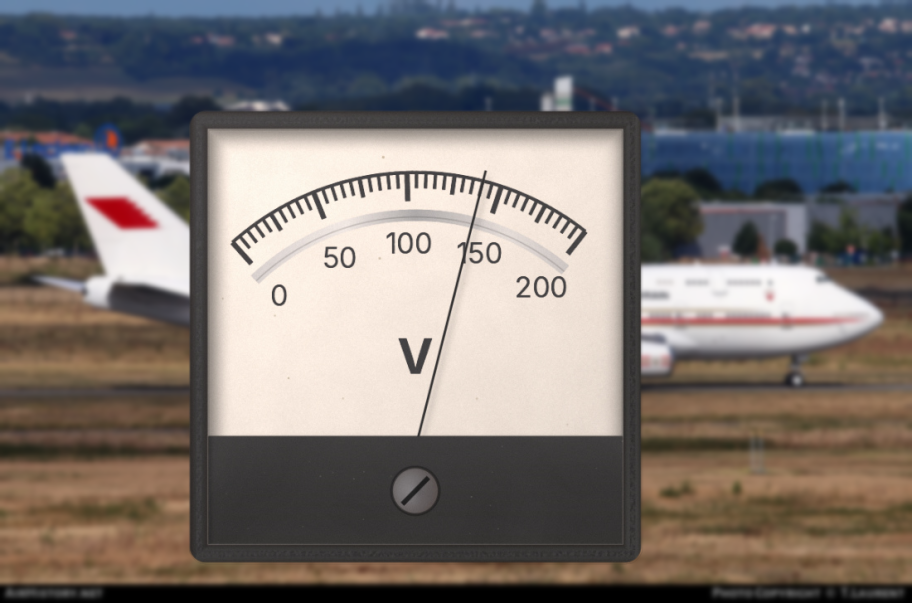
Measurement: 140 V
